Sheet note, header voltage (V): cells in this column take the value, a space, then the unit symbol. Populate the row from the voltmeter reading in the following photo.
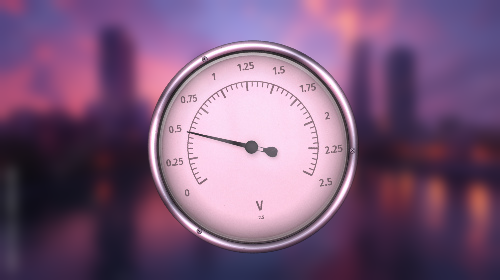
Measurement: 0.5 V
